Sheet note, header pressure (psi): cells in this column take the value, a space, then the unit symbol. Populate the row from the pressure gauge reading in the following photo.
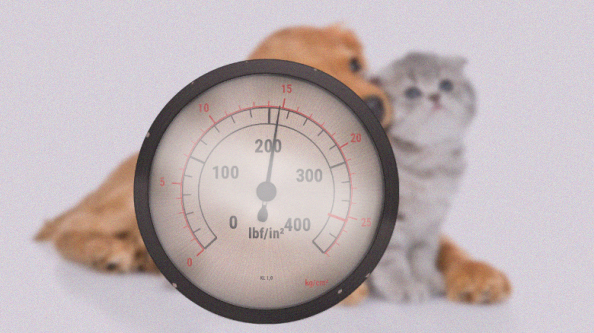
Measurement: 210 psi
